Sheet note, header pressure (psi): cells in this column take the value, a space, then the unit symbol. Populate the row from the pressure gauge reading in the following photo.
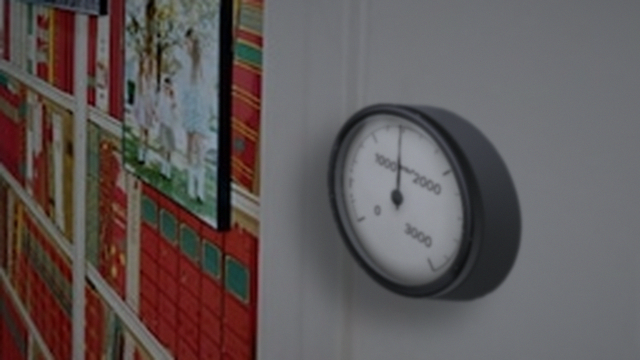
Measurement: 1400 psi
